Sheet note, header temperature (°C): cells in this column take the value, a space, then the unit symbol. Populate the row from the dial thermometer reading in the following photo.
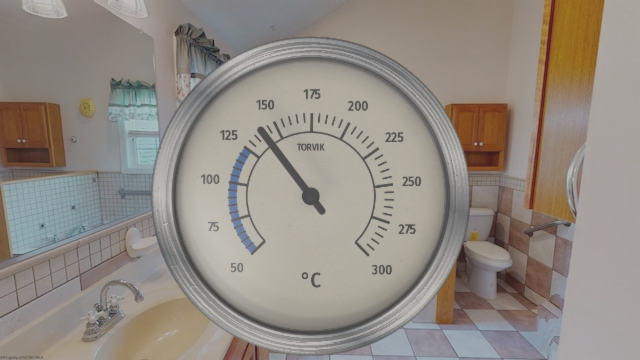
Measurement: 140 °C
